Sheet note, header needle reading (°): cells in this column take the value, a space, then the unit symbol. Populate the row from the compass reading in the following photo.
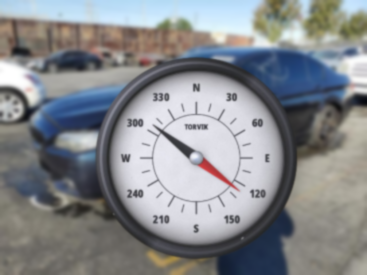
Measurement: 127.5 °
